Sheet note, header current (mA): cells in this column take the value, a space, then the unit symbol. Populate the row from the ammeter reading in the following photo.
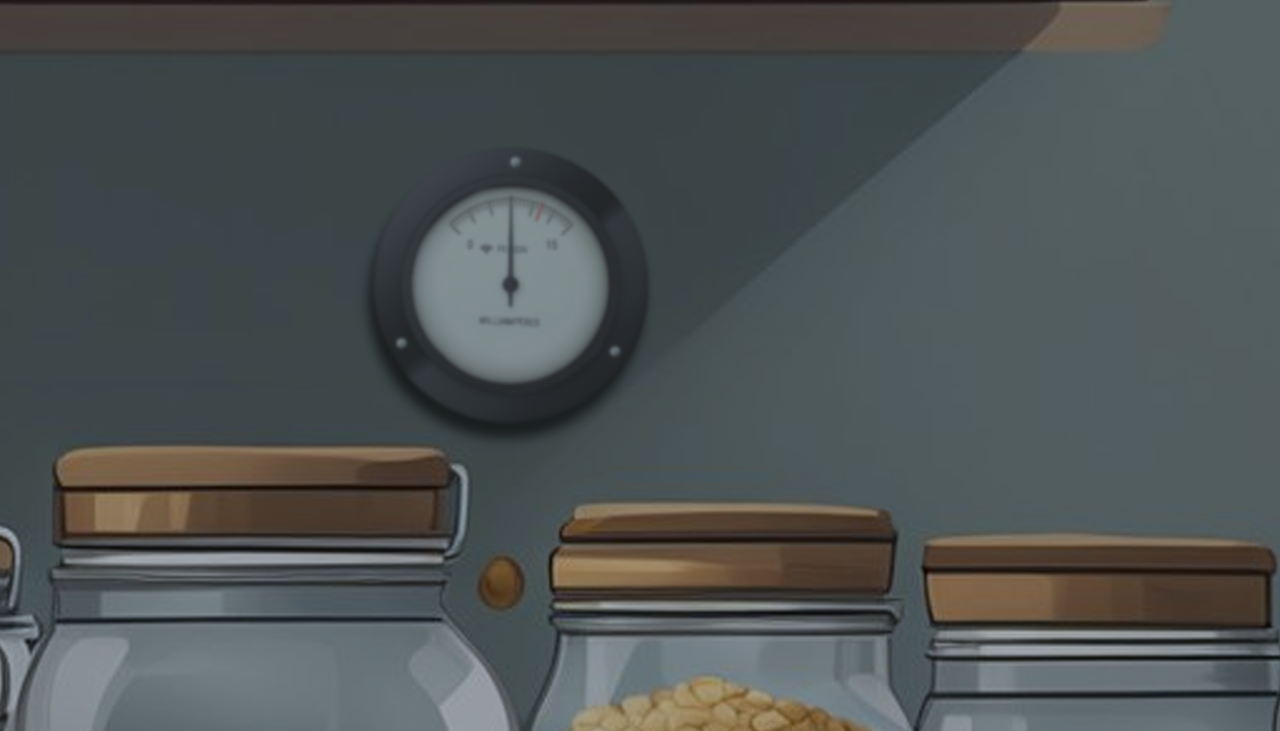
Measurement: 7.5 mA
